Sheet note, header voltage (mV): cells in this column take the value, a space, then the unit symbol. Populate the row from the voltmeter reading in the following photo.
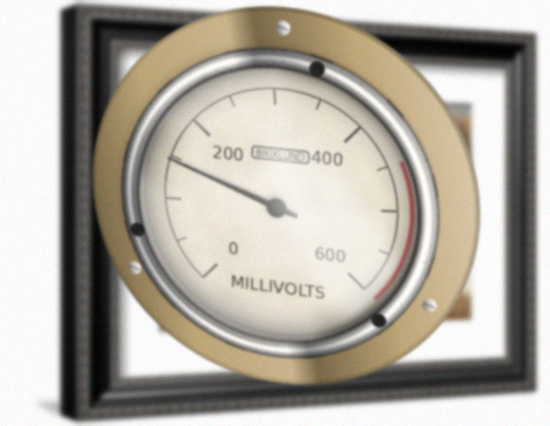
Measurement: 150 mV
